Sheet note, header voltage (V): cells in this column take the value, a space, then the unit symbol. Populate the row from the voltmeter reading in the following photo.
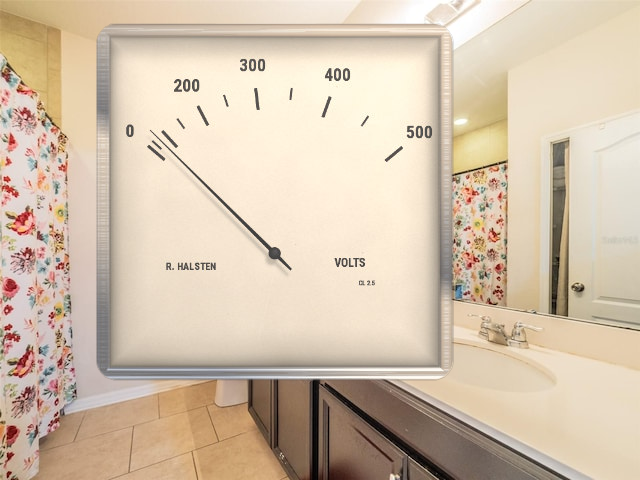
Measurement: 75 V
